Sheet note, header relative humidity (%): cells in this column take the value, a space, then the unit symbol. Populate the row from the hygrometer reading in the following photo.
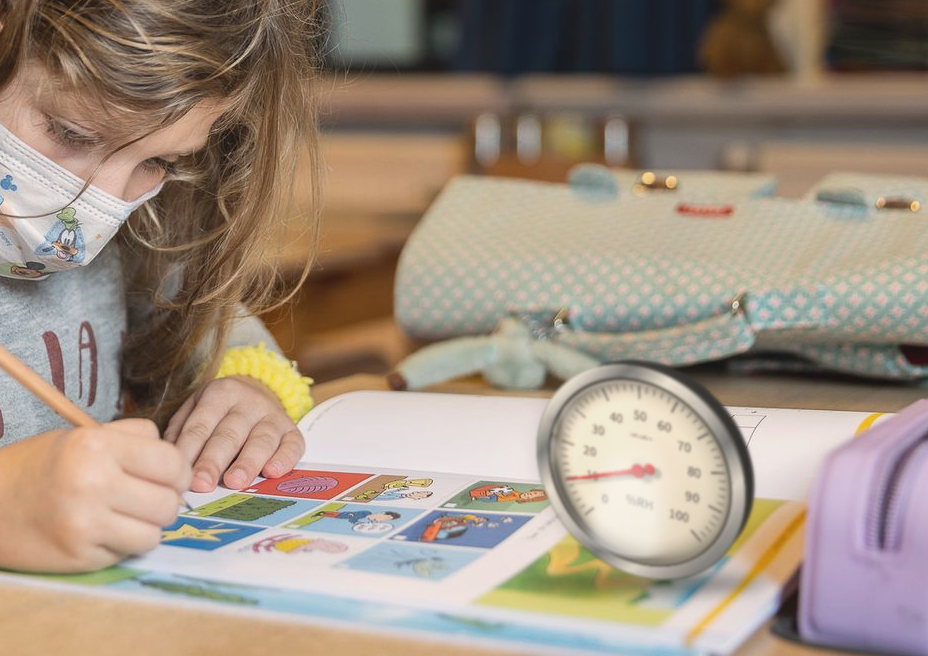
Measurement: 10 %
